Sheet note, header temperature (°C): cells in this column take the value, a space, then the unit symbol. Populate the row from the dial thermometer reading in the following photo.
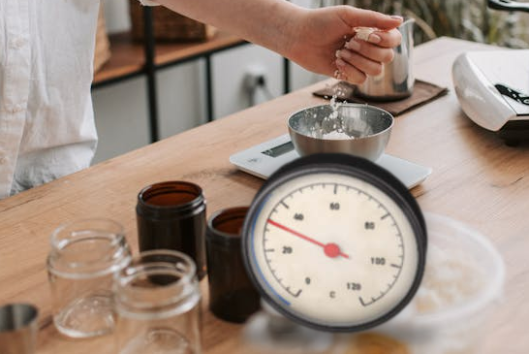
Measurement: 32 °C
